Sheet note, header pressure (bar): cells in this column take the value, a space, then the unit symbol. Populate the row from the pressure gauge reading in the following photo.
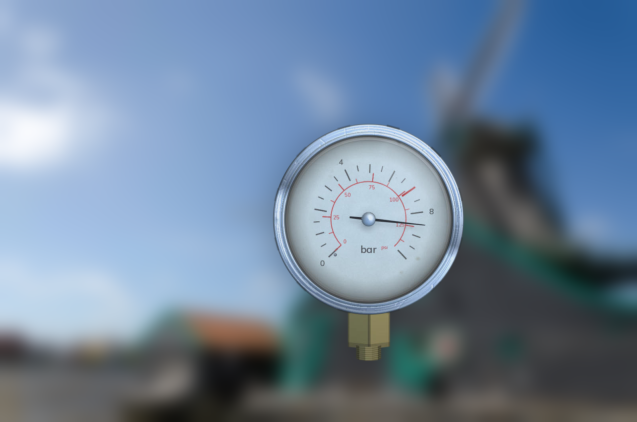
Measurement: 8.5 bar
